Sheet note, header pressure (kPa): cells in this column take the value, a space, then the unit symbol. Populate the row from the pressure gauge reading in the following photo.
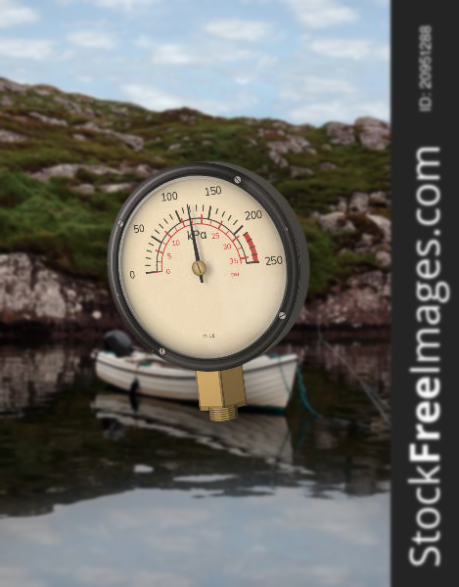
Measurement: 120 kPa
